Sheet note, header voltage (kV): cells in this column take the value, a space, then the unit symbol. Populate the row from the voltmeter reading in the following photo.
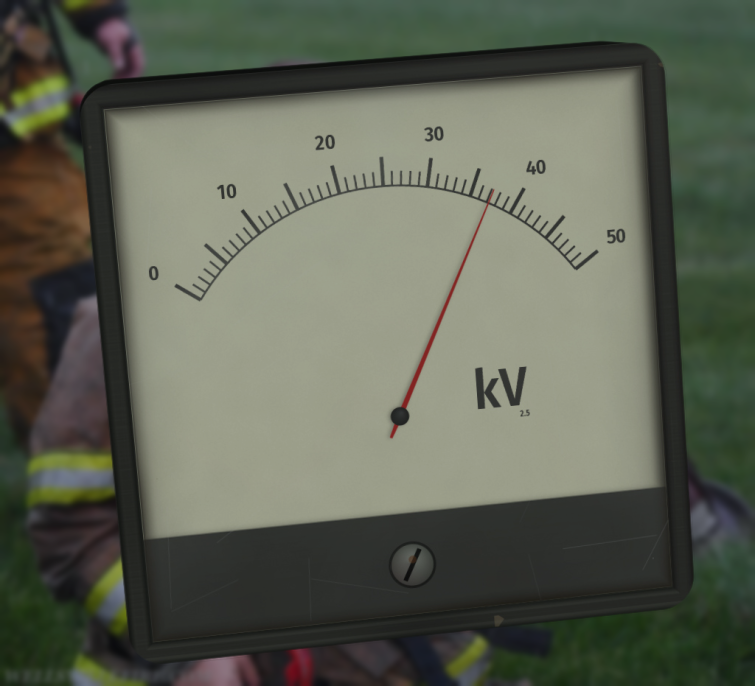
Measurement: 37 kV
